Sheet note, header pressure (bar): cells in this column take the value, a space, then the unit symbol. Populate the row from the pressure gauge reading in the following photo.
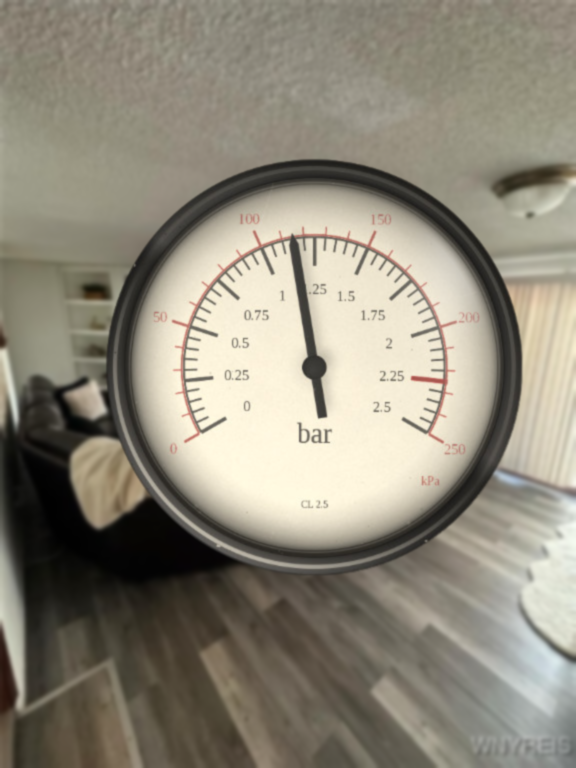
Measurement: 1.15 bar
